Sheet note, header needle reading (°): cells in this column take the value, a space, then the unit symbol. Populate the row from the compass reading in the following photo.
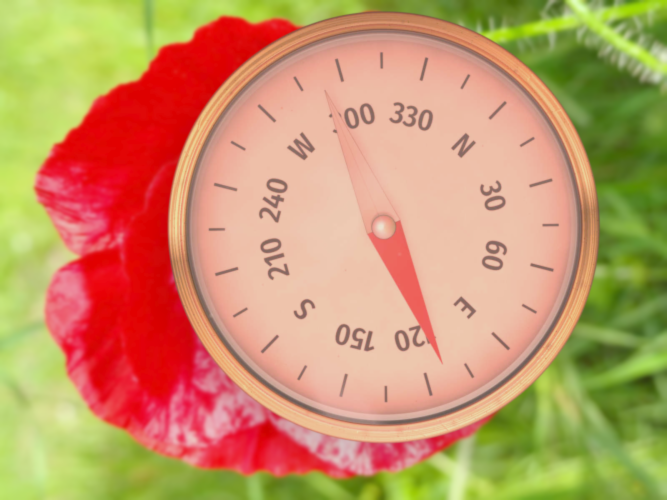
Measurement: 112.5 °
